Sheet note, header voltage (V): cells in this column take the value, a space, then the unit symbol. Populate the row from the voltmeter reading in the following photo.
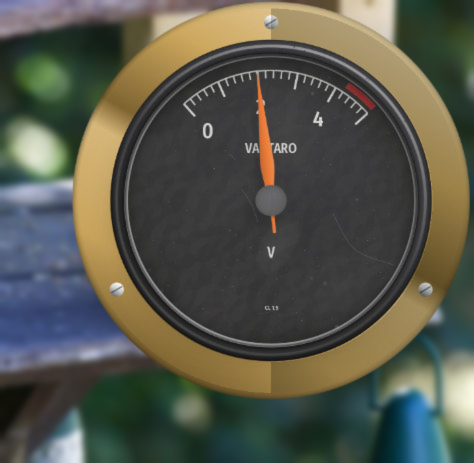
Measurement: 2 V
